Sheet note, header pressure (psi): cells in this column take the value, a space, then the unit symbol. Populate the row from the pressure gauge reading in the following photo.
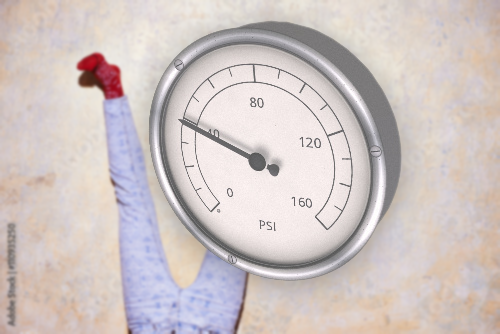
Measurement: 40 psi
